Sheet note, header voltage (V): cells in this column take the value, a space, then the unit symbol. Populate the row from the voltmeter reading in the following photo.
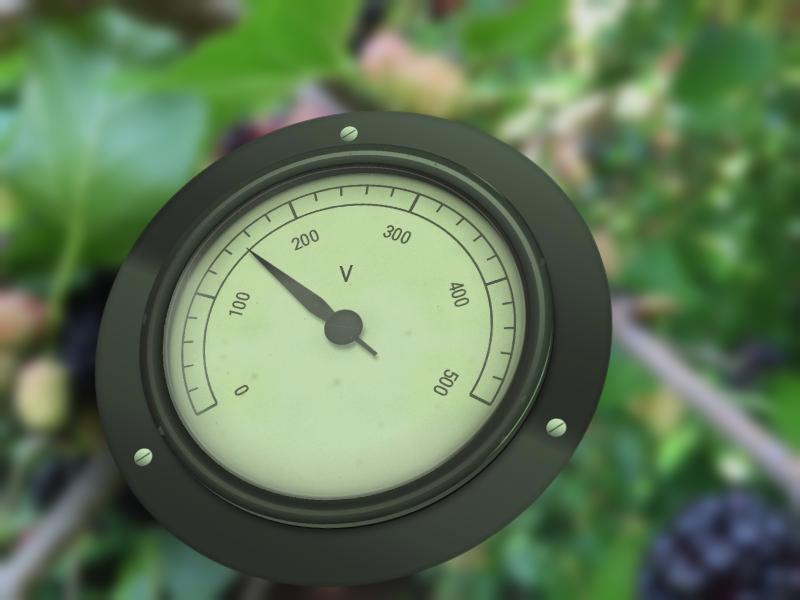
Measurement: 150 V
